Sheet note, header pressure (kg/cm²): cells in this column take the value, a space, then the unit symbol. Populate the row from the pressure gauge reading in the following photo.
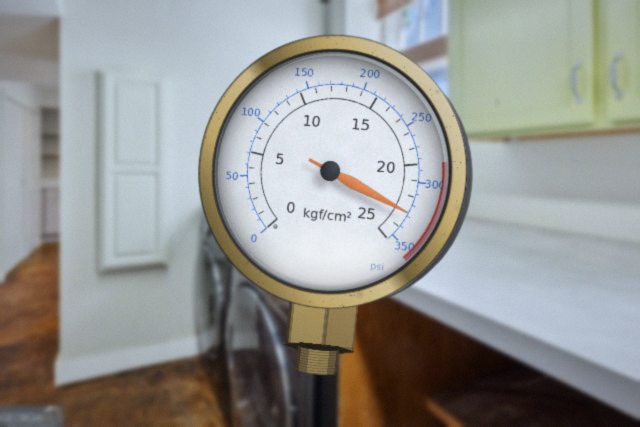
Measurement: 23 kg/cm²
